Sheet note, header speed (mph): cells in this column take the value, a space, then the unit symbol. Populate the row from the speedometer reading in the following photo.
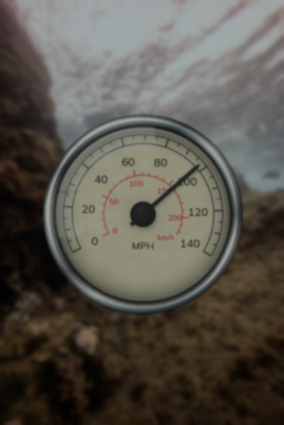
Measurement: 97.5 mph
